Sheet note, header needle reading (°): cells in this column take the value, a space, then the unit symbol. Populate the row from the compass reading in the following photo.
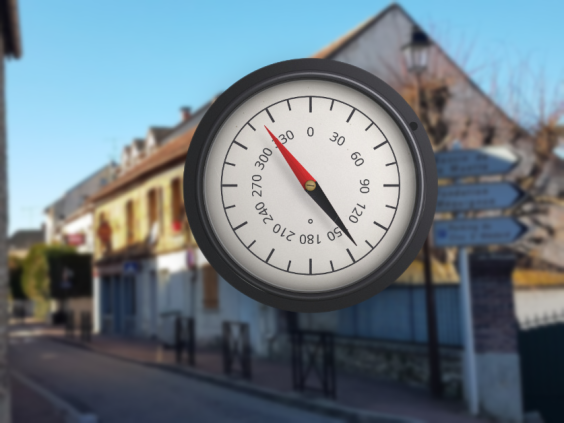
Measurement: 322.5 °
